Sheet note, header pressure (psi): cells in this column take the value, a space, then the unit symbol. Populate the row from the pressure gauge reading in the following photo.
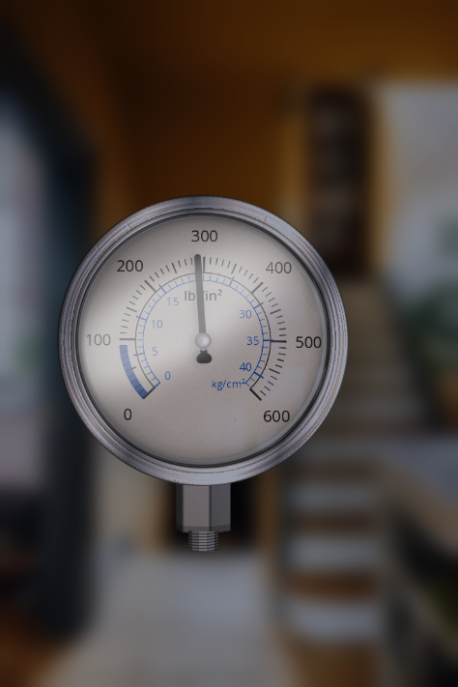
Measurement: 290 psi
